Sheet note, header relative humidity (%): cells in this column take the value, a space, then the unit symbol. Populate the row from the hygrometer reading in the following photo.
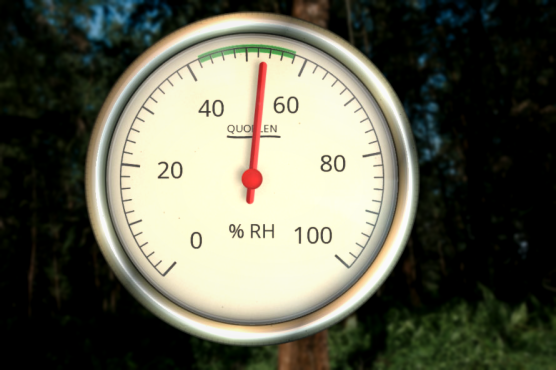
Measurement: 53 %
